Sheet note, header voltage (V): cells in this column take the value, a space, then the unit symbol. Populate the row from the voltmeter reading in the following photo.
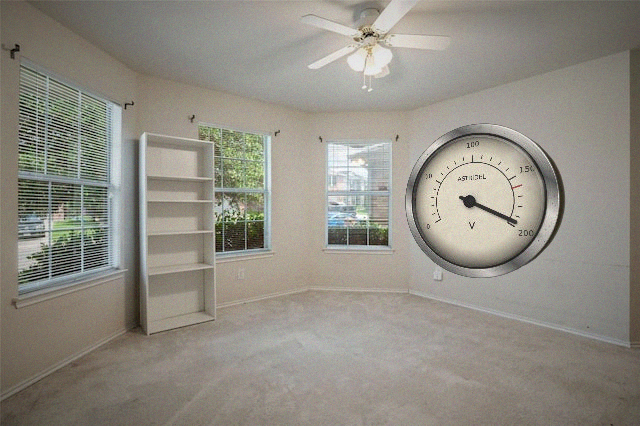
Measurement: 195 V
